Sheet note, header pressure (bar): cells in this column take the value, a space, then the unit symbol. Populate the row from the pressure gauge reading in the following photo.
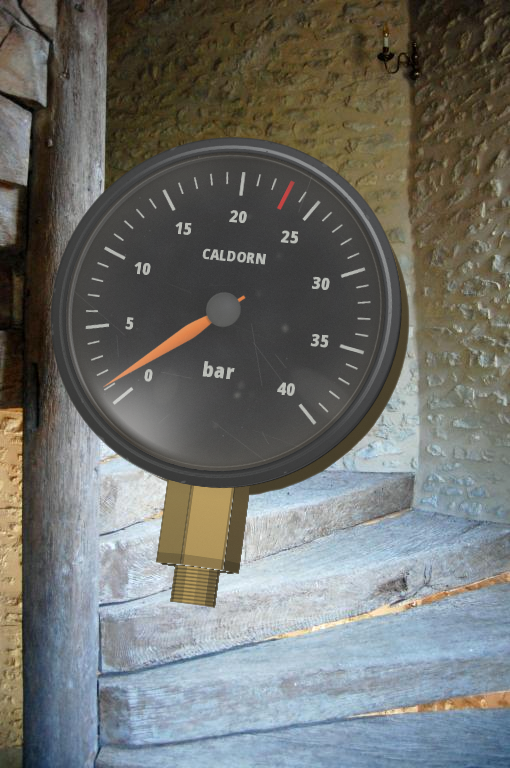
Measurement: 1 bar
